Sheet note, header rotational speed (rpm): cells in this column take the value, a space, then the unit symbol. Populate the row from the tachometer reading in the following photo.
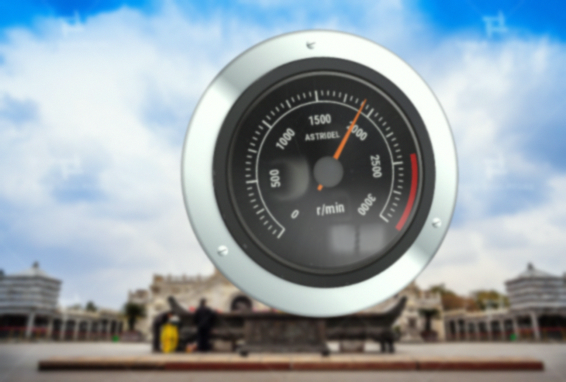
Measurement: 1900 rpm
